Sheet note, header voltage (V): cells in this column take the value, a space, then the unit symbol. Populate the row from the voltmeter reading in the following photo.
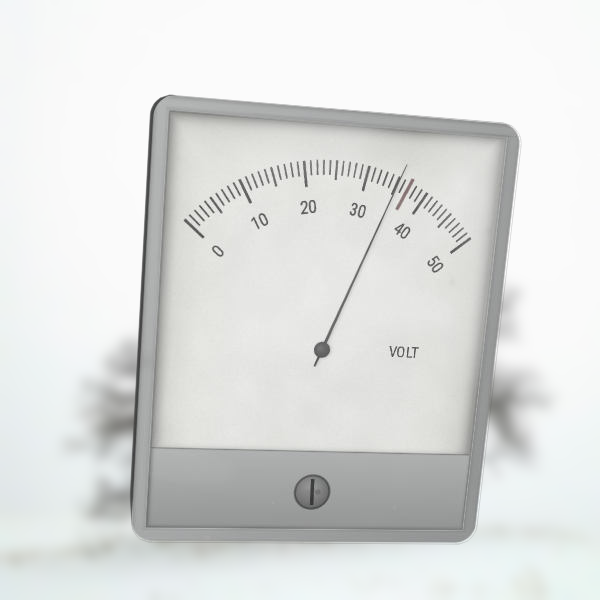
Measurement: 35 V
